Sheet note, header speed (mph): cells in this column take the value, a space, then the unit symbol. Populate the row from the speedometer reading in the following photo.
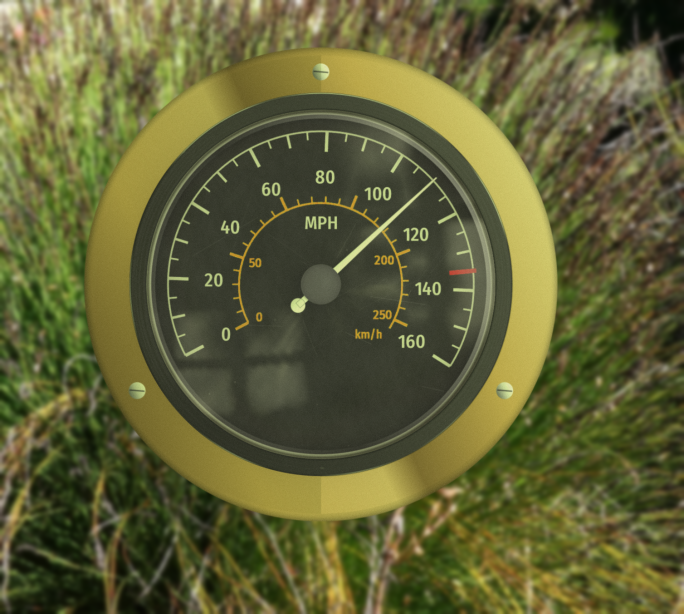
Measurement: 110 mph
